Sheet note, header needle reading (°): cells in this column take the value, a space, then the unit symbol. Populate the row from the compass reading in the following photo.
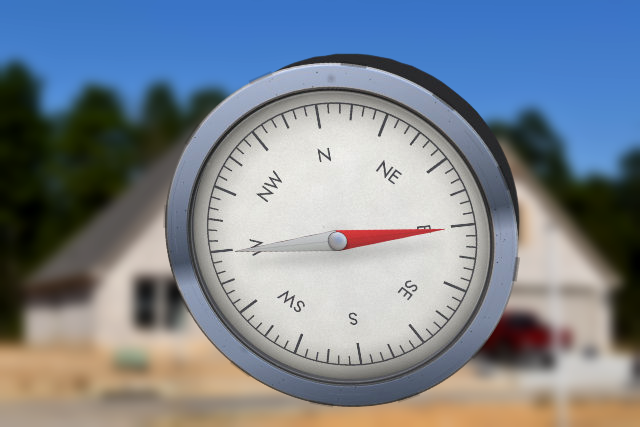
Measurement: 90 °
